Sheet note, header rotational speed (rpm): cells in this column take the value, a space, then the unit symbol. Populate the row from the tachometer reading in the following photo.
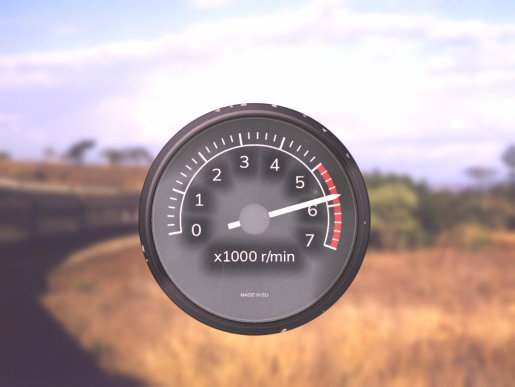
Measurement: 5800 rpm
